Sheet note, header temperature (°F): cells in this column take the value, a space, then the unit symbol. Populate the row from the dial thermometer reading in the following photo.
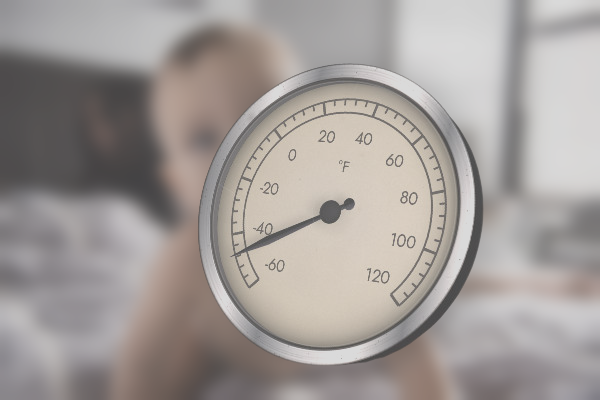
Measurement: -48 °F
